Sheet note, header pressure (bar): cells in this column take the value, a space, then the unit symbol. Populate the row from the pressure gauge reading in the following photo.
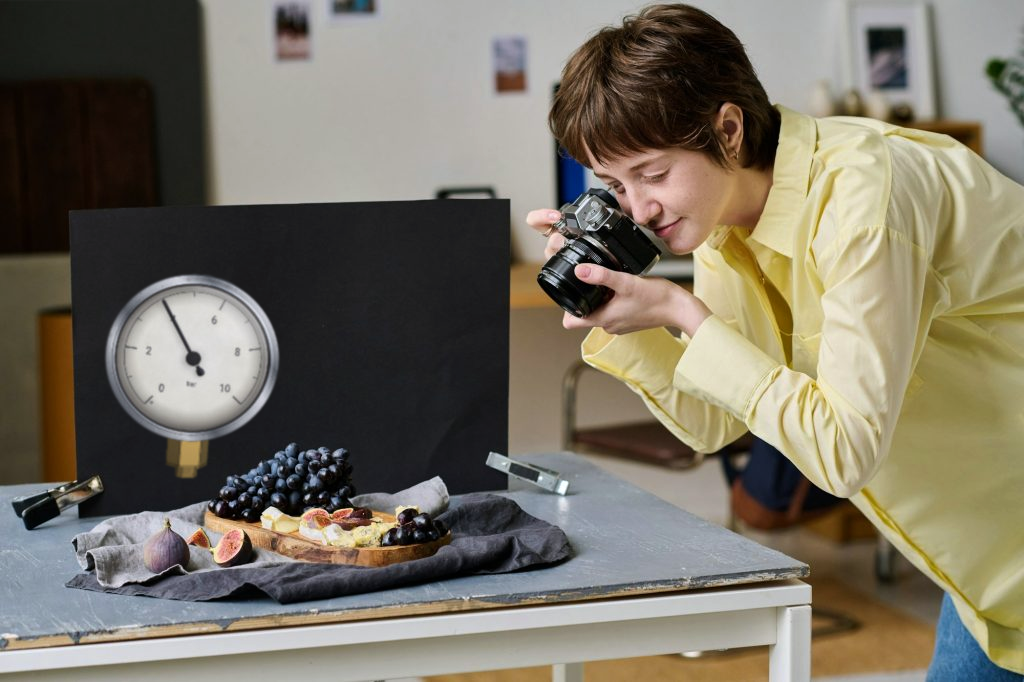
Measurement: 4 bar
